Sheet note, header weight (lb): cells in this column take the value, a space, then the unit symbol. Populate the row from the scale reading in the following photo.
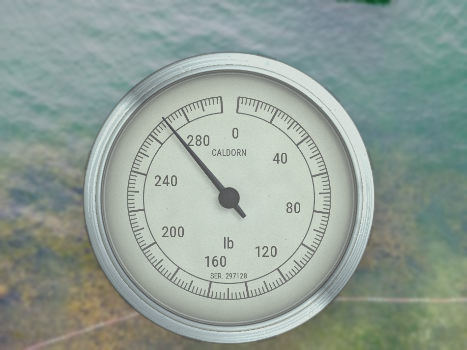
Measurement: 270 lb
